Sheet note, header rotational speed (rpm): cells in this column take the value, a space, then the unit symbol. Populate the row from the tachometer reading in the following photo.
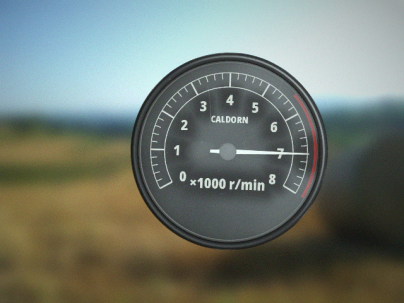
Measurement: 7000 rpm
